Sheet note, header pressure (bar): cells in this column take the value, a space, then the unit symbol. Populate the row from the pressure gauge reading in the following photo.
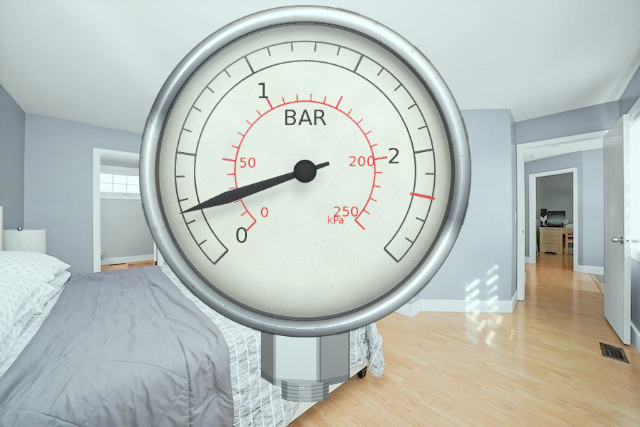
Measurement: 0.25 bar
